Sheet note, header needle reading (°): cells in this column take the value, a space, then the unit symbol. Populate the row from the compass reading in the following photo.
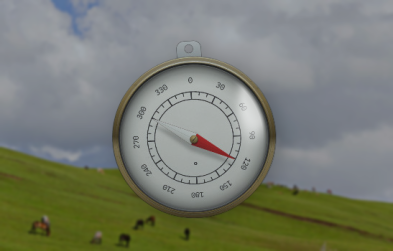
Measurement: 120 °
